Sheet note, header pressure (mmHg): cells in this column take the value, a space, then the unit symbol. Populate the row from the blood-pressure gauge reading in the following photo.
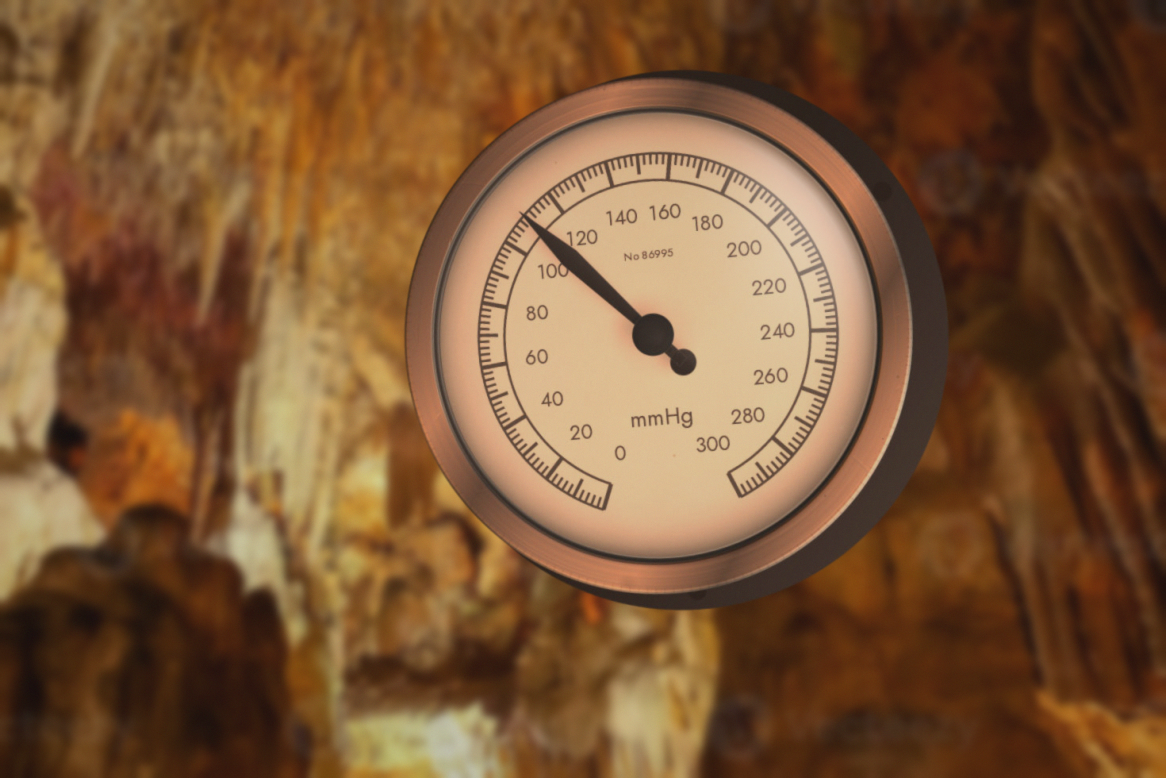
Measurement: 110 mmHg
